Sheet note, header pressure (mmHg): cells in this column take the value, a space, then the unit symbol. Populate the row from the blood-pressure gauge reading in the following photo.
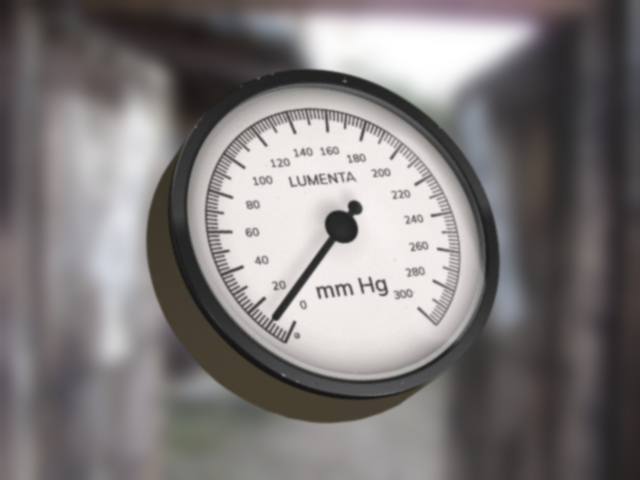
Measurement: 10 mmHg
